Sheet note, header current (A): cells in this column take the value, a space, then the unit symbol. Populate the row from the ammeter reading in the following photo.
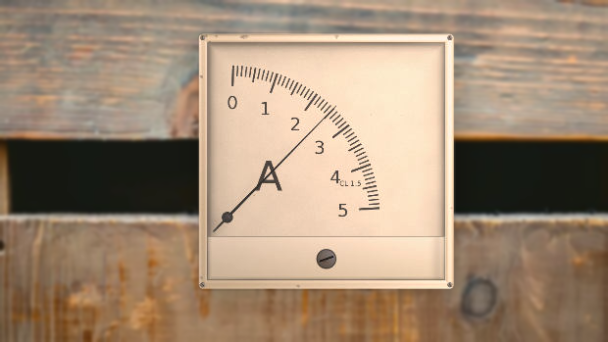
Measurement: 2.5 A
